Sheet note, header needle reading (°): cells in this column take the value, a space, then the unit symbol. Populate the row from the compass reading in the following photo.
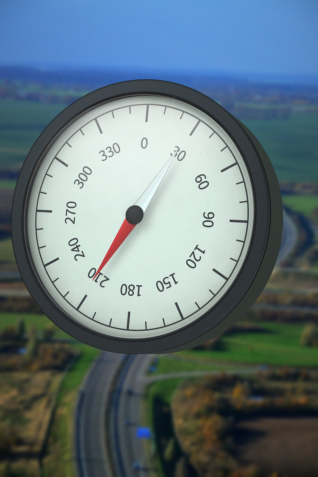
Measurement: 210 °
